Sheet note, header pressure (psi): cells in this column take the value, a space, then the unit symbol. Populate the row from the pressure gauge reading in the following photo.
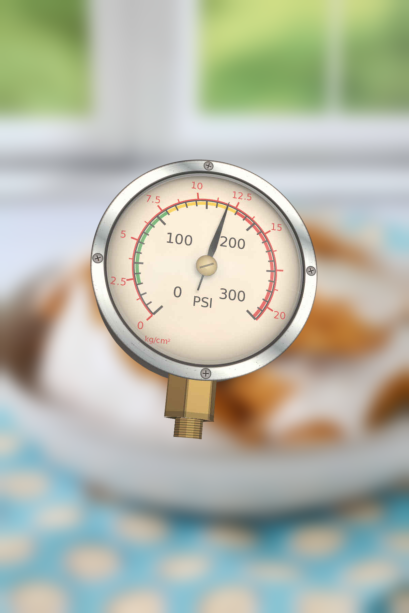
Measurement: 170 psi
